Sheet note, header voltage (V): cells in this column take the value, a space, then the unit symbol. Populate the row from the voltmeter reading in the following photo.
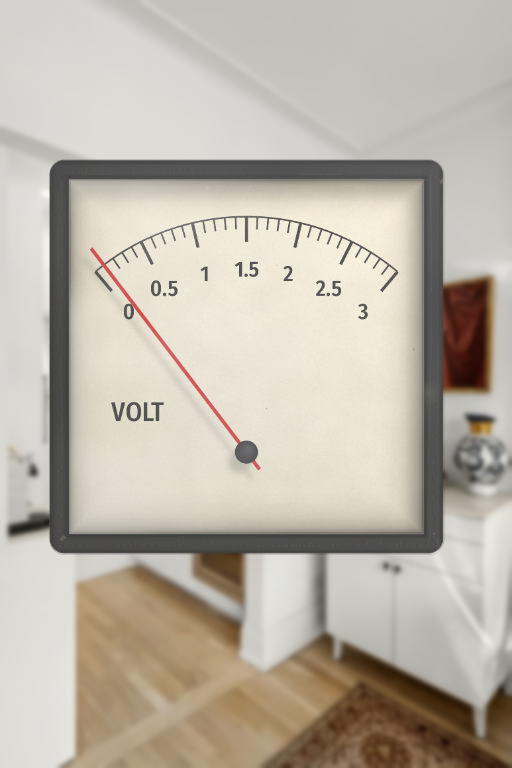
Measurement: 0.1 V
